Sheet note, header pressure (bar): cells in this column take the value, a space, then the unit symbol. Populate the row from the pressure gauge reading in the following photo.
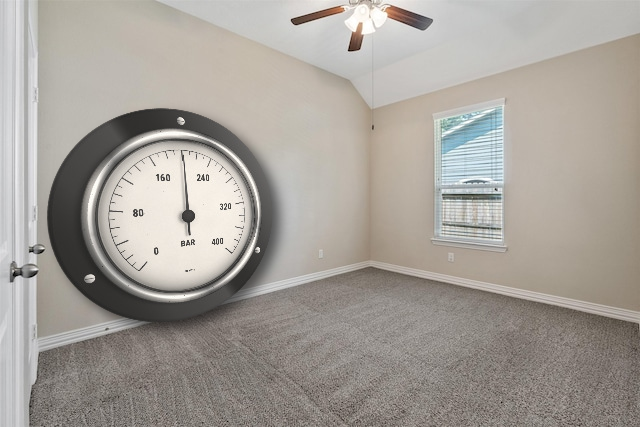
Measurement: 200 bar
